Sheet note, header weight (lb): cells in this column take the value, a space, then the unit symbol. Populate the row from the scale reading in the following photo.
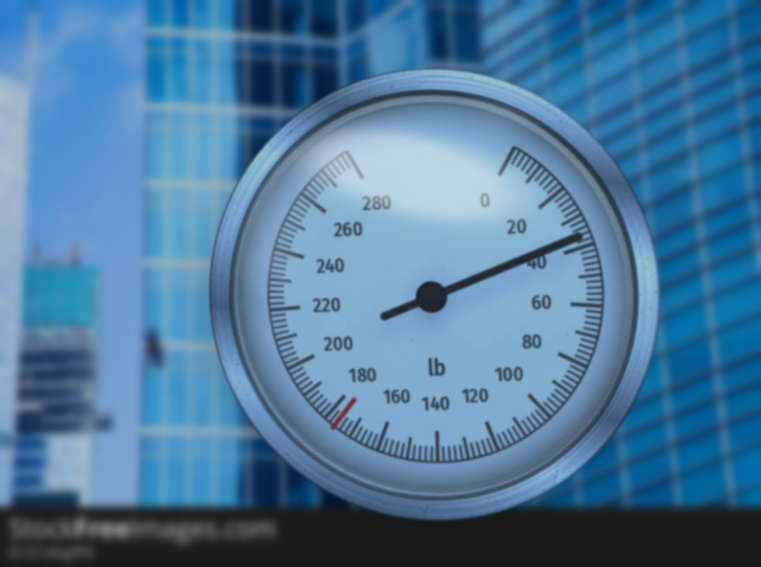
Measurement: 36 lb
